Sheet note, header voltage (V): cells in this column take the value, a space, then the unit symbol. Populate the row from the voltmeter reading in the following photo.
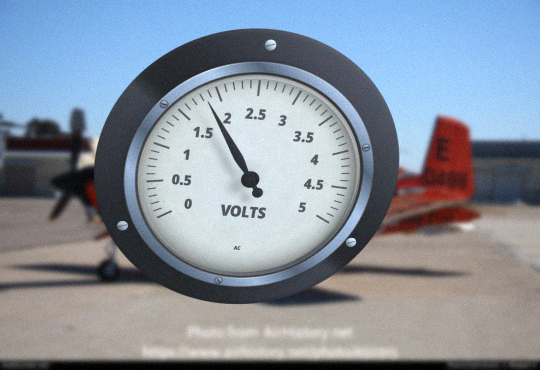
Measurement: 1.85 V
